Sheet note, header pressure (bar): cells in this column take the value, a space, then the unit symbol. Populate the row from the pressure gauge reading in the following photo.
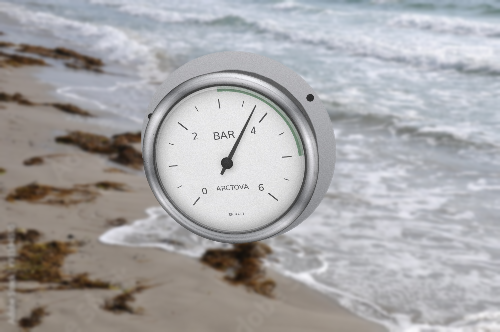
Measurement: 3.75 bar
